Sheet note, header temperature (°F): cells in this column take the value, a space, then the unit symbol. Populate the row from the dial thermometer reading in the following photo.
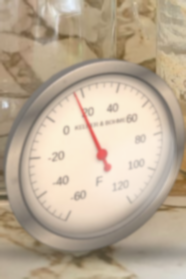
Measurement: 16 °F
